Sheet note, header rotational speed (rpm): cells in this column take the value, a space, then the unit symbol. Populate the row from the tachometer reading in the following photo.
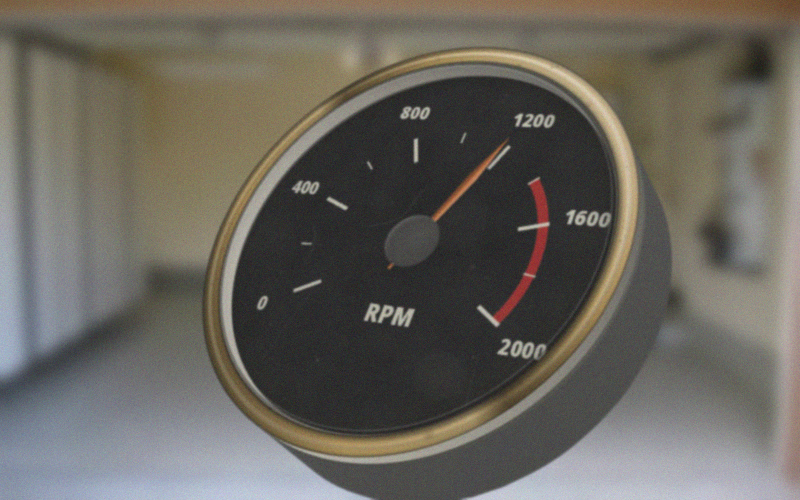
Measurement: 1200 rpm
